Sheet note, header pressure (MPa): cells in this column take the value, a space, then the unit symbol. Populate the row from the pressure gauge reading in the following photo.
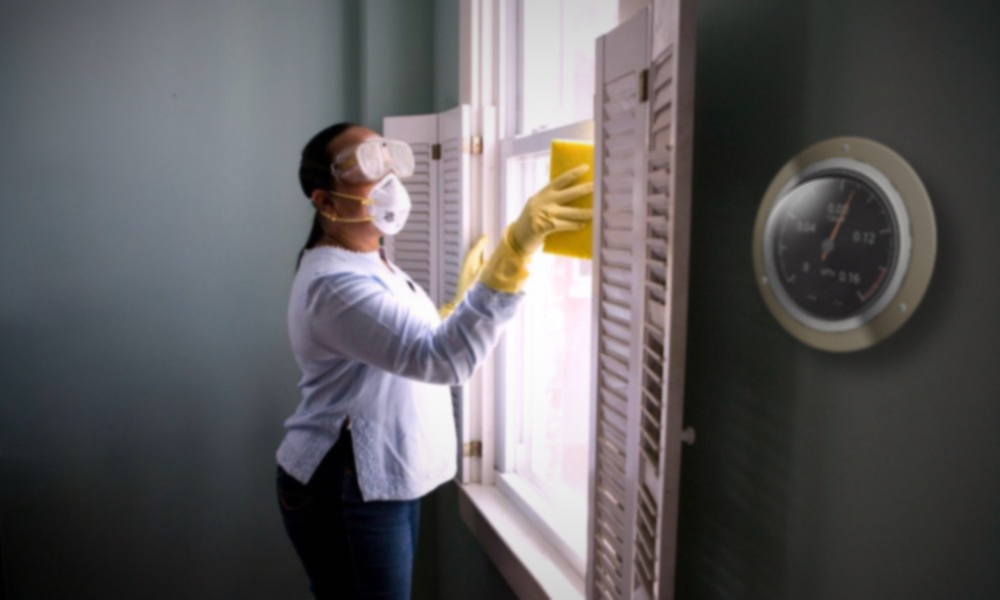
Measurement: 0.09 MPa
